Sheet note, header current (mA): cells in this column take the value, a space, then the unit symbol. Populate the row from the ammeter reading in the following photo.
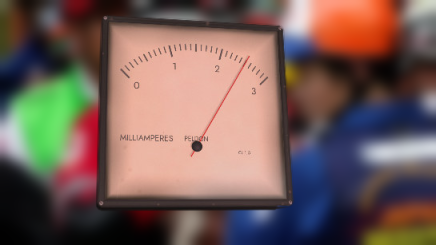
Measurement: 2.5 mA
